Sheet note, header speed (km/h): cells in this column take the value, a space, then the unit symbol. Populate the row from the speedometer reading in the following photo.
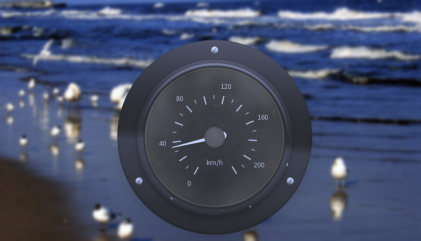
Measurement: 35 km/h
